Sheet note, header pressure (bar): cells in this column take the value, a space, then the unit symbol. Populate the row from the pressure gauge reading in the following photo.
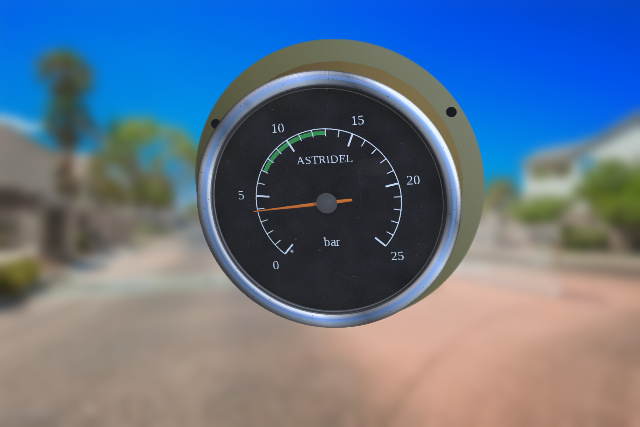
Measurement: 4 bar
